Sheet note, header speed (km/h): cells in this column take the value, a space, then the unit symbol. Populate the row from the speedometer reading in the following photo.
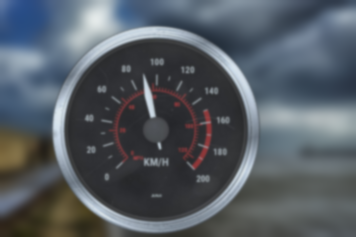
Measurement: 90 km/h
